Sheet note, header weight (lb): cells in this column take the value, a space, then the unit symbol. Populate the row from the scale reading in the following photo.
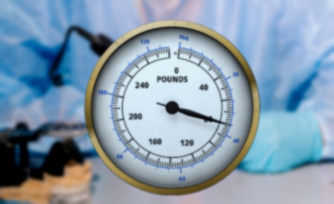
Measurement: 80 lb
